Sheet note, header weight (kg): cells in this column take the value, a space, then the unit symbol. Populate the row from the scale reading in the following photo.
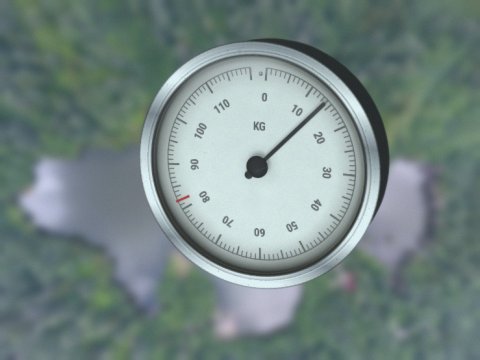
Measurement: 14 kg
